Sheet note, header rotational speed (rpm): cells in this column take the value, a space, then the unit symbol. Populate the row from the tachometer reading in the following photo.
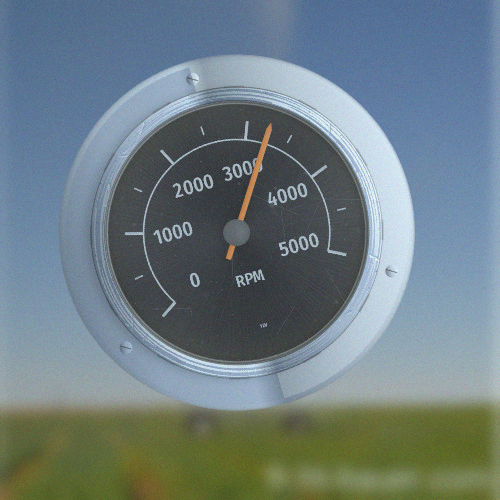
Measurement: 3250 rpm
